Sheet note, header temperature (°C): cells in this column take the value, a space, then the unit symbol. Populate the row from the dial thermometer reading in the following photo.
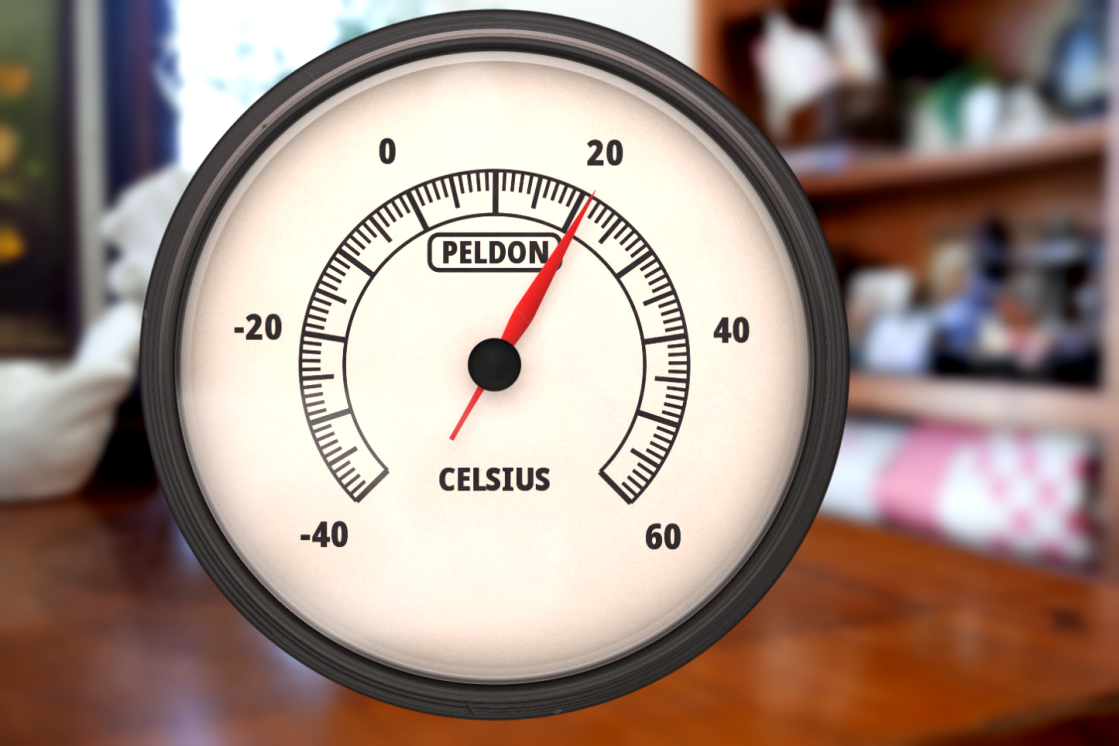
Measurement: 21 °C
